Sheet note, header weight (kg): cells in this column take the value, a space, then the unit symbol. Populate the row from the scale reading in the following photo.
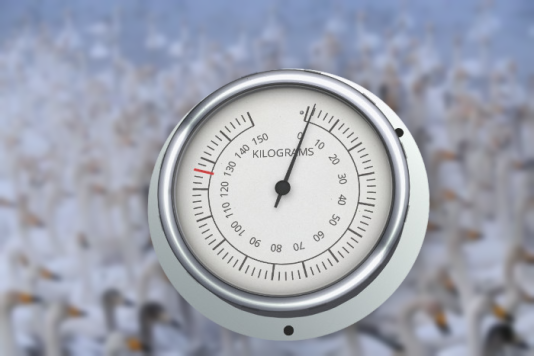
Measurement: 2 kg
